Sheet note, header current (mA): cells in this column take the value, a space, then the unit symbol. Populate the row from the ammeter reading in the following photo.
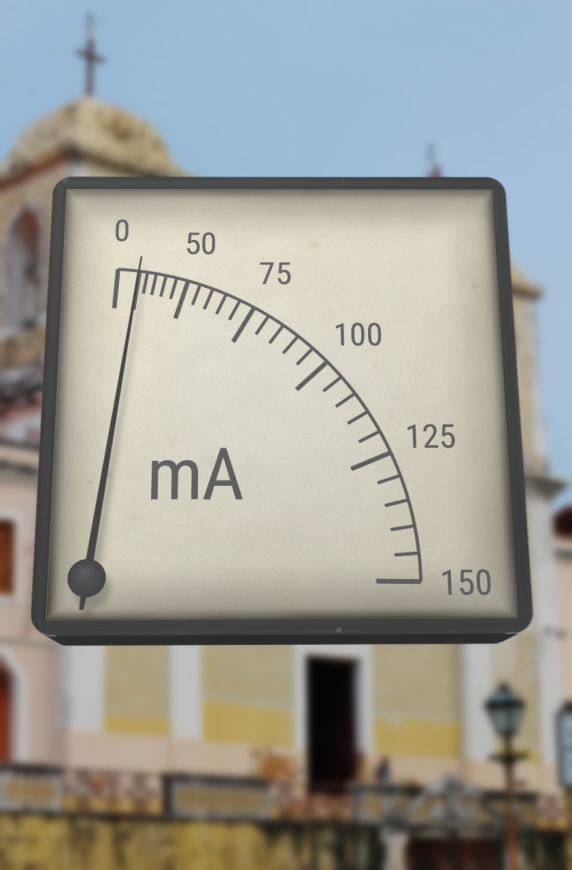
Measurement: 25 mA
